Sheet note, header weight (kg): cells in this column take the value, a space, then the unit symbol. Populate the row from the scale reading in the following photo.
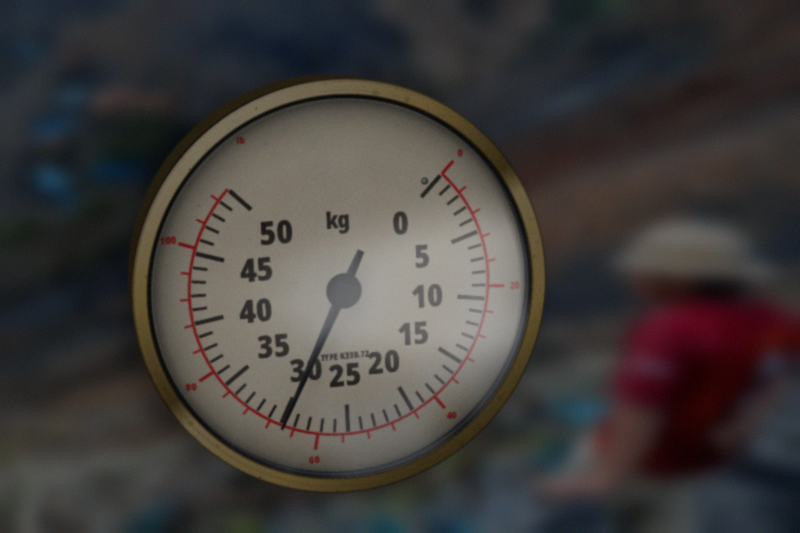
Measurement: 30 kg
